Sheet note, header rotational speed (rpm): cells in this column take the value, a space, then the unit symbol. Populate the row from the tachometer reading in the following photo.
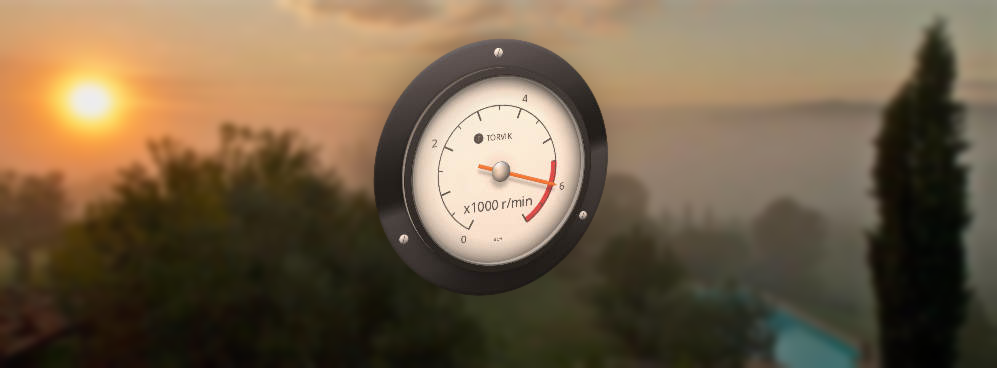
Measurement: 6000 rpm
